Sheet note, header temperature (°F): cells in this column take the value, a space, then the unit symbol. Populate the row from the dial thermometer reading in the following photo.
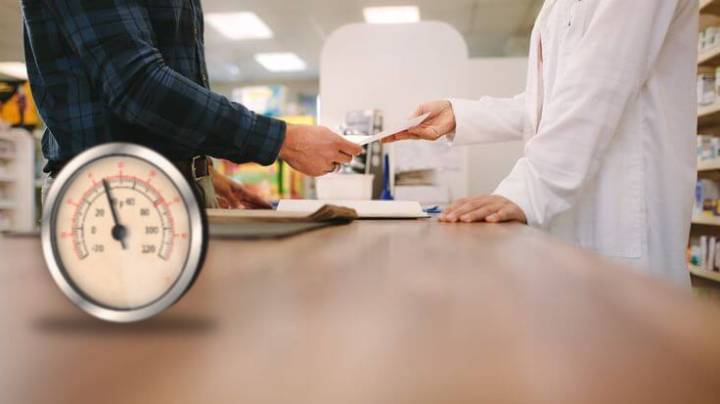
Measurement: 40 °F
